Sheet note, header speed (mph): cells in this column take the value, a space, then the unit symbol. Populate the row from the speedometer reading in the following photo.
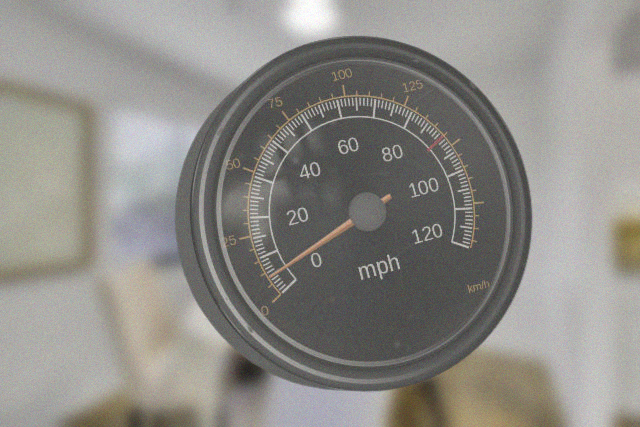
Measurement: 5 mph
